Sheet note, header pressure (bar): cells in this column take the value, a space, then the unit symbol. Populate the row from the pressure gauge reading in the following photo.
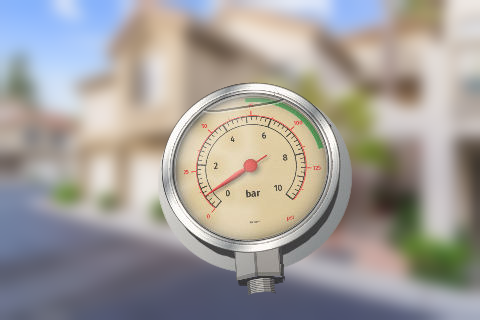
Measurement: 0.6 bar
